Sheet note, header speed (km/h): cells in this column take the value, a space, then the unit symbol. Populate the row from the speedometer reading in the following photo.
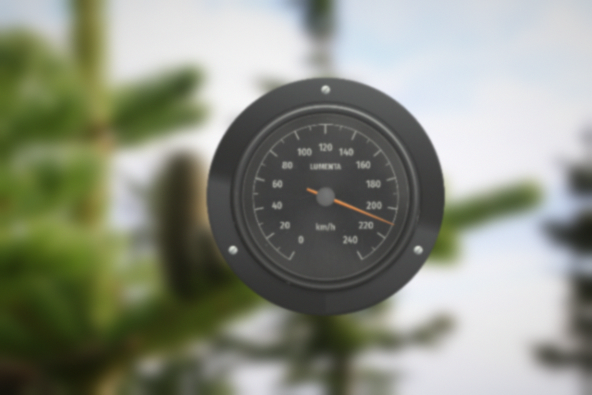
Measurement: 210 km/h
